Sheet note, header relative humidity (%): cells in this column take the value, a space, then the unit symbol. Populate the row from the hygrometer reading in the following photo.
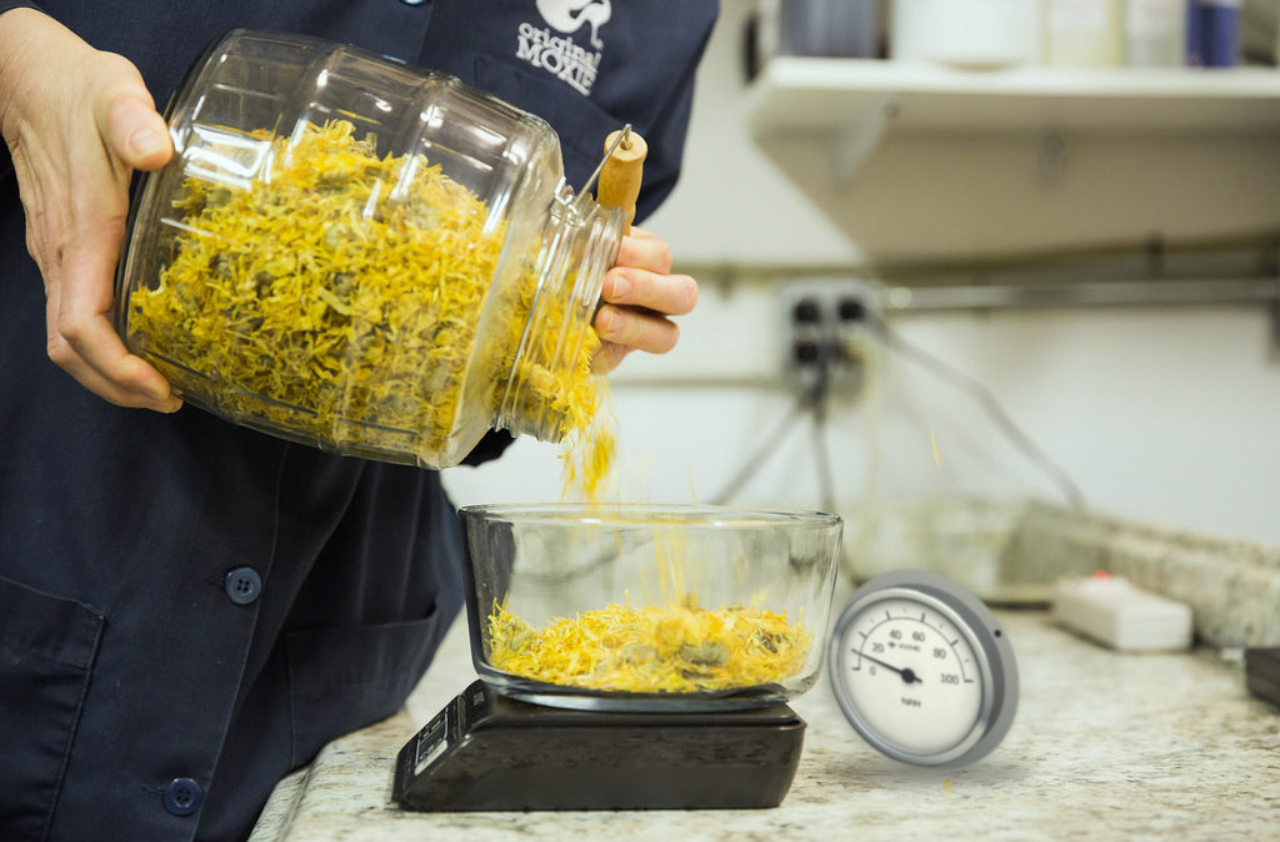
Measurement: 10 %
